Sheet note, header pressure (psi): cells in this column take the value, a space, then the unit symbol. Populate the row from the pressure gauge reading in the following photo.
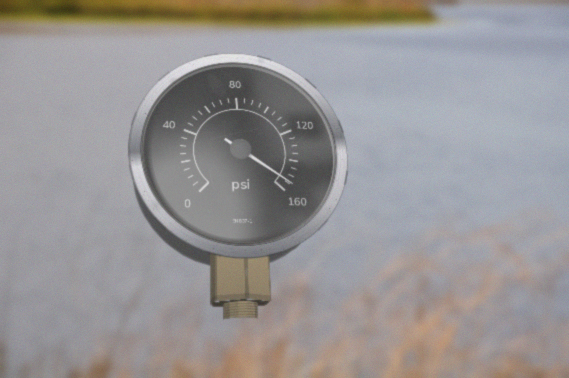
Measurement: 155 psi
